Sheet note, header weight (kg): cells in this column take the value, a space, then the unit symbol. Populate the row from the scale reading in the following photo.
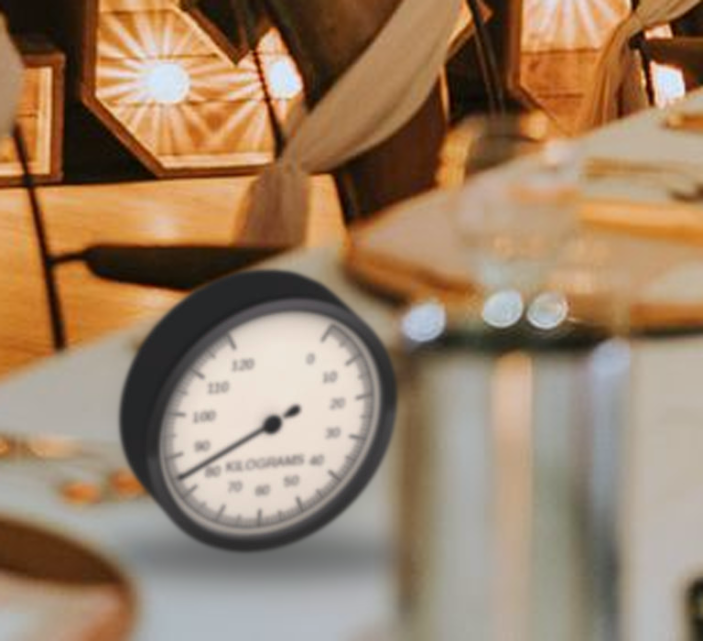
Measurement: 85 kg
